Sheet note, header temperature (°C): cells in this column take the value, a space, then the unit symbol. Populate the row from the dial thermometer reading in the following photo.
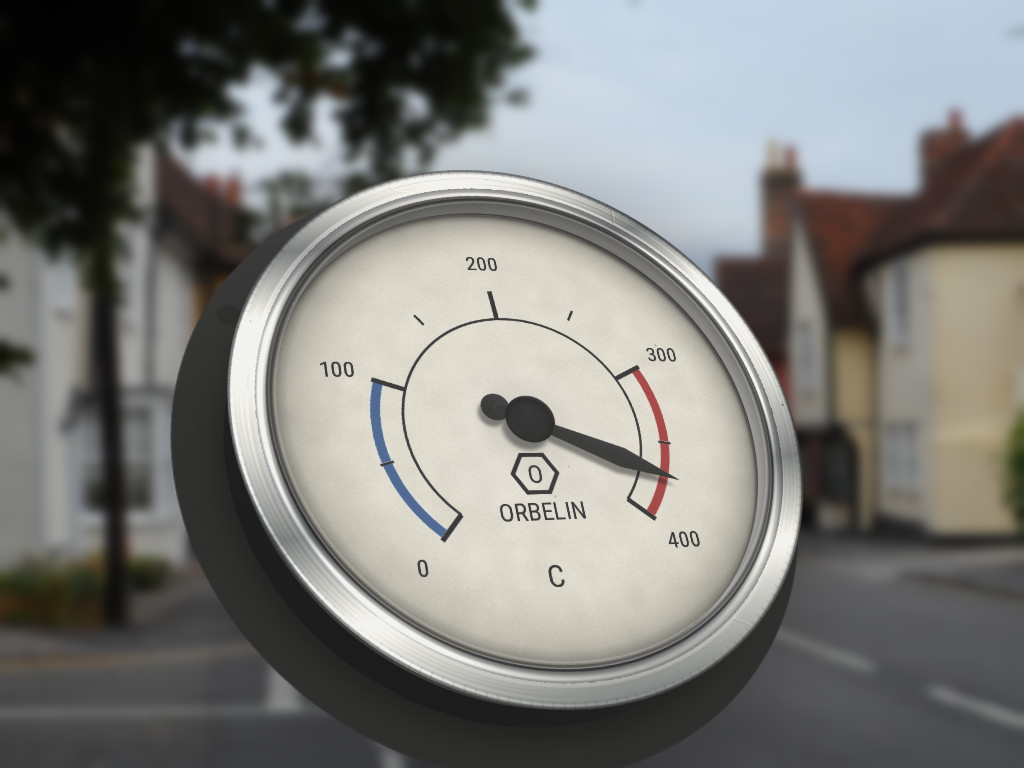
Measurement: 375 °C
